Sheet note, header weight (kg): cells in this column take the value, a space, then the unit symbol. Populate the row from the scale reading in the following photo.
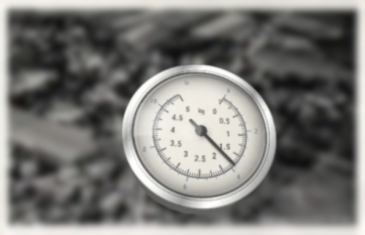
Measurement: 1.75 kg
